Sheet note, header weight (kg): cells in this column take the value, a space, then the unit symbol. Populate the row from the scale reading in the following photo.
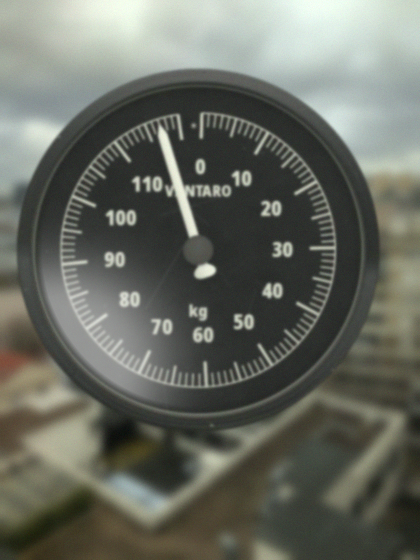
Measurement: 117 kg
